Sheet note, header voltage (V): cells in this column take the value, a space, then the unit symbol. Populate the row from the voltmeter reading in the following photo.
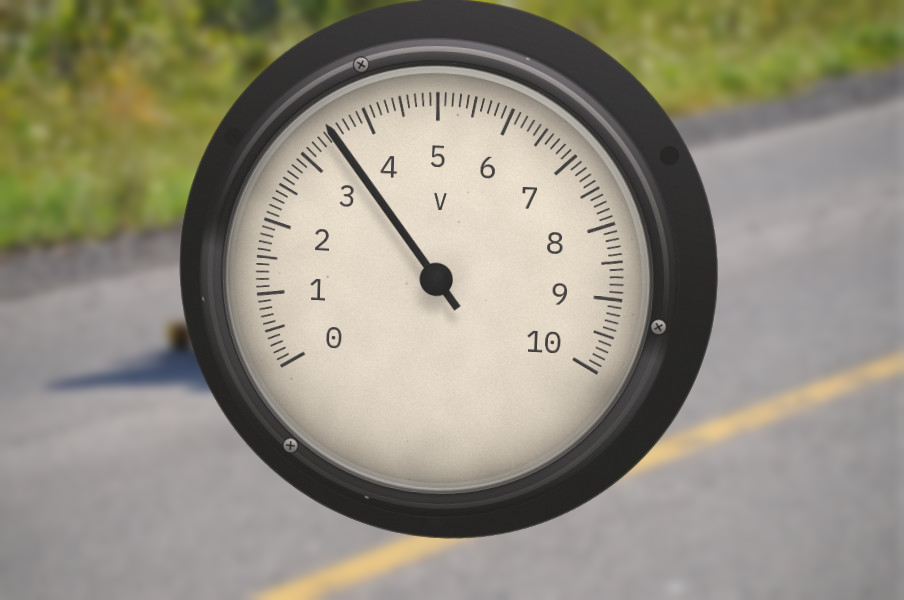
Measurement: 3.5 V
